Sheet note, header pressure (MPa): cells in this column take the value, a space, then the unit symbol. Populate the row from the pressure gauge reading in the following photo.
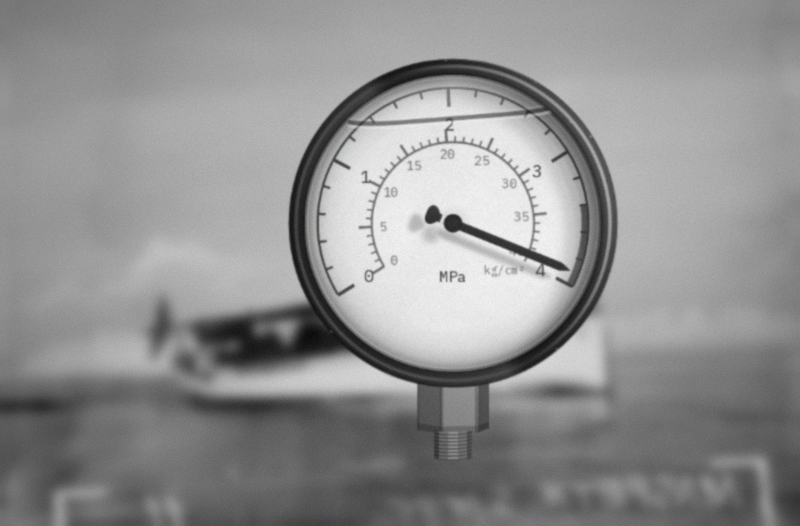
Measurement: 3.9 MPa
